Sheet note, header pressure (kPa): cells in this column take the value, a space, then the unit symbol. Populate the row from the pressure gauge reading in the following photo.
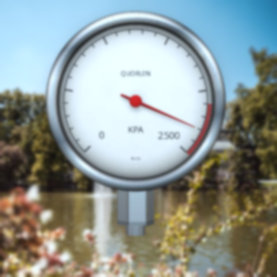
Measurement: 2300 kPa
